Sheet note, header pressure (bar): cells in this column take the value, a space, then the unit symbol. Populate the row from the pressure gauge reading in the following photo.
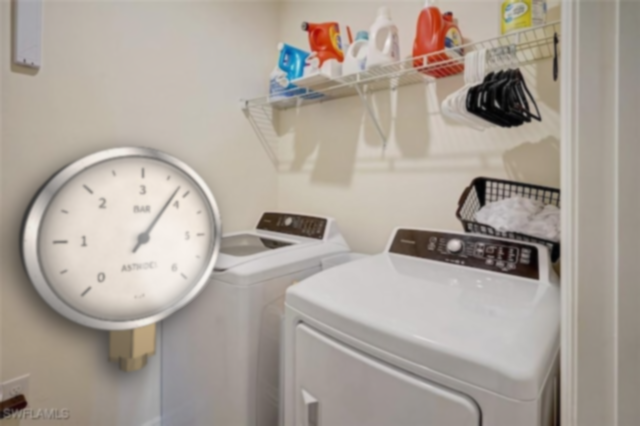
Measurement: 3.75 bar
